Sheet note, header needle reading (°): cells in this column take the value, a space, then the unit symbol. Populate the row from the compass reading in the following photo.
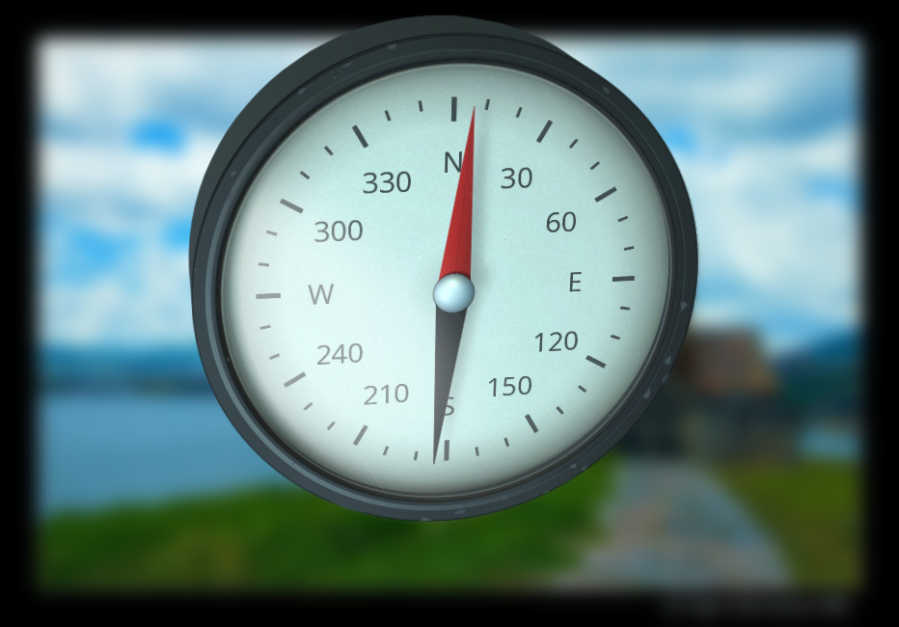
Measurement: 5 °
